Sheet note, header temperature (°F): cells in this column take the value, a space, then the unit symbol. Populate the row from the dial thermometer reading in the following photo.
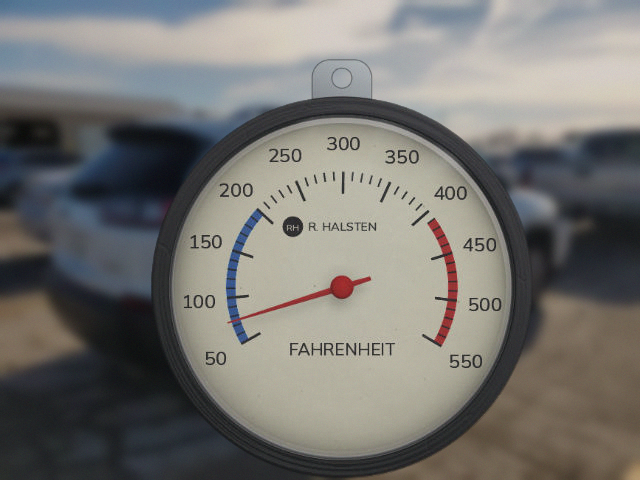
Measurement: 75 °F
